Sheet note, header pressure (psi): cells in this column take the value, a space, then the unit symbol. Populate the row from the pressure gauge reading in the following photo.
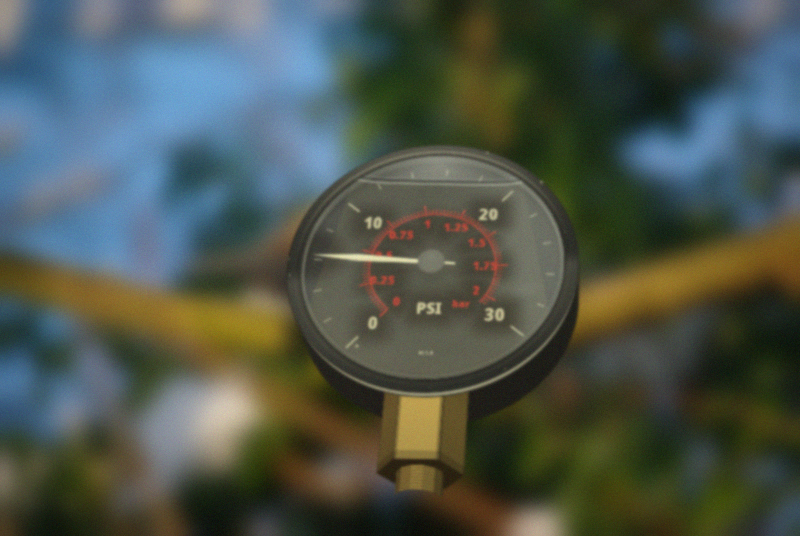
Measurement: 6 psi
